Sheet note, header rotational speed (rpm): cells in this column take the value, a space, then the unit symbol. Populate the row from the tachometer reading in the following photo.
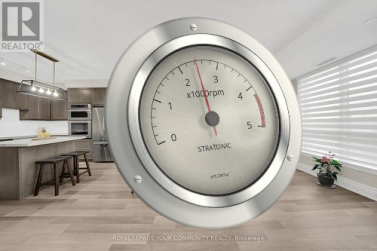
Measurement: 2400 rpm
